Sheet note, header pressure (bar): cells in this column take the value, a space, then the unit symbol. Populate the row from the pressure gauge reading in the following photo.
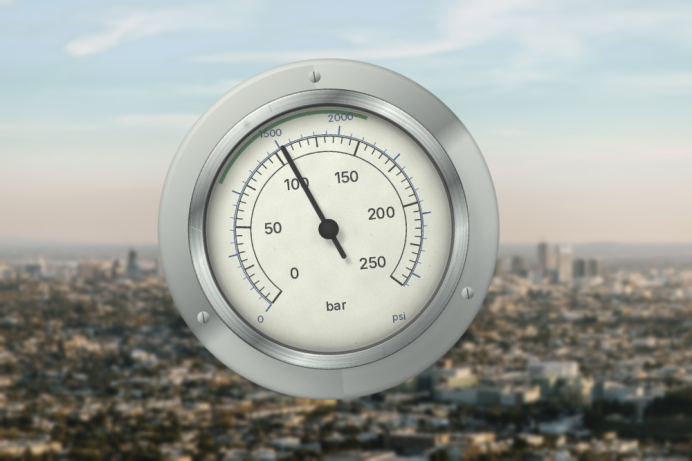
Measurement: 105 bar
